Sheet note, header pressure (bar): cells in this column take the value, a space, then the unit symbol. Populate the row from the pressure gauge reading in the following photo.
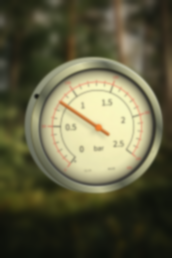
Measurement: 0.8 bar
